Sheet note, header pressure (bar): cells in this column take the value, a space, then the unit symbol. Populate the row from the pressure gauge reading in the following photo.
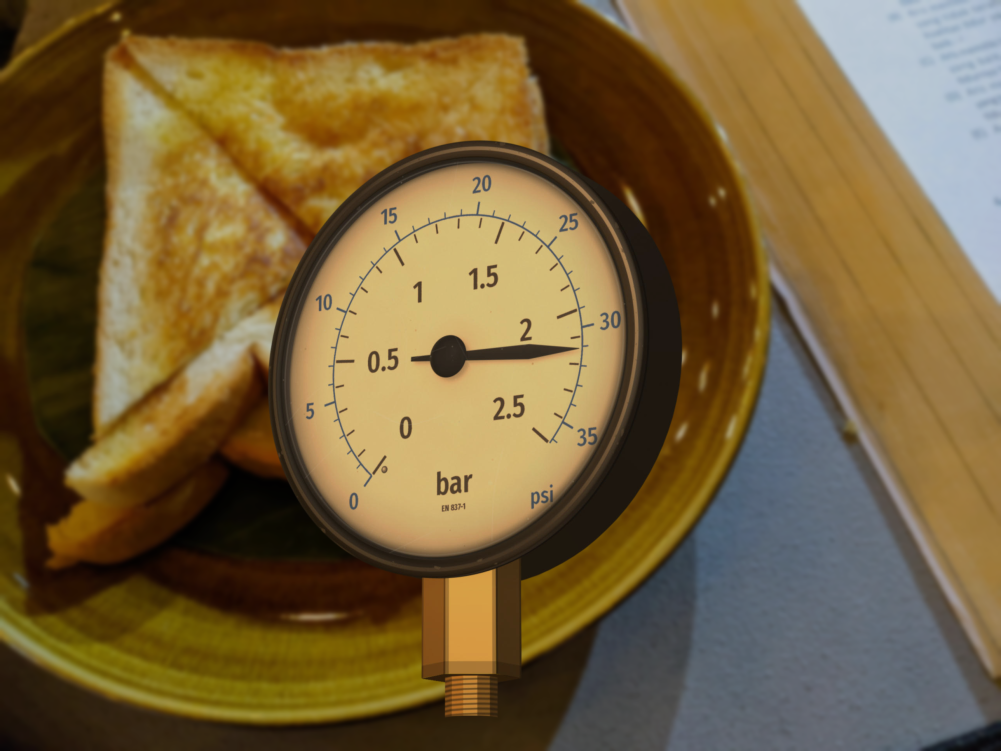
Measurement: 2.15 bar
